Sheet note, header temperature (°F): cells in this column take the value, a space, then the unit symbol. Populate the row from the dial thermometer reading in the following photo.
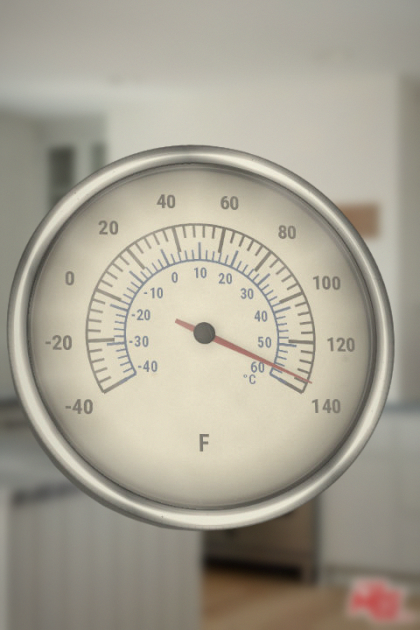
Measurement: 136 °F
